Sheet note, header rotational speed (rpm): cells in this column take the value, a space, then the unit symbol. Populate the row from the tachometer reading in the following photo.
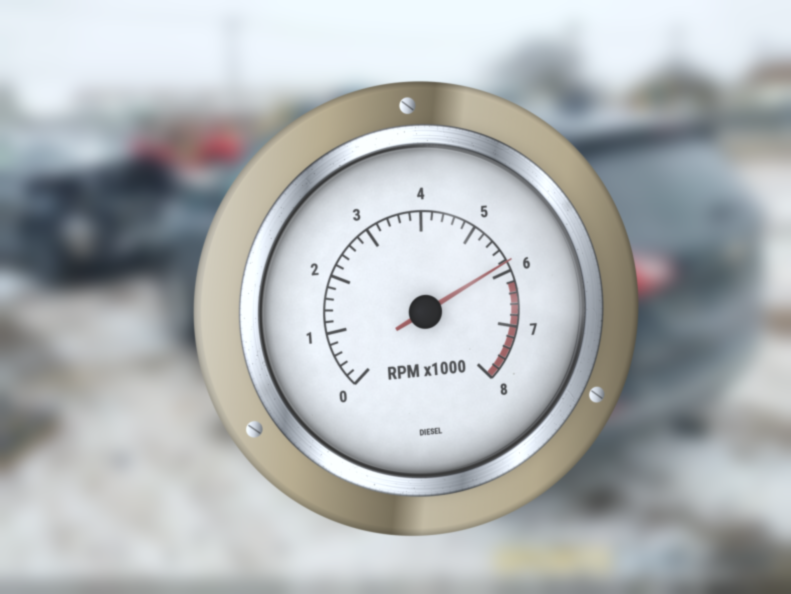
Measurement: 5800 rpm
